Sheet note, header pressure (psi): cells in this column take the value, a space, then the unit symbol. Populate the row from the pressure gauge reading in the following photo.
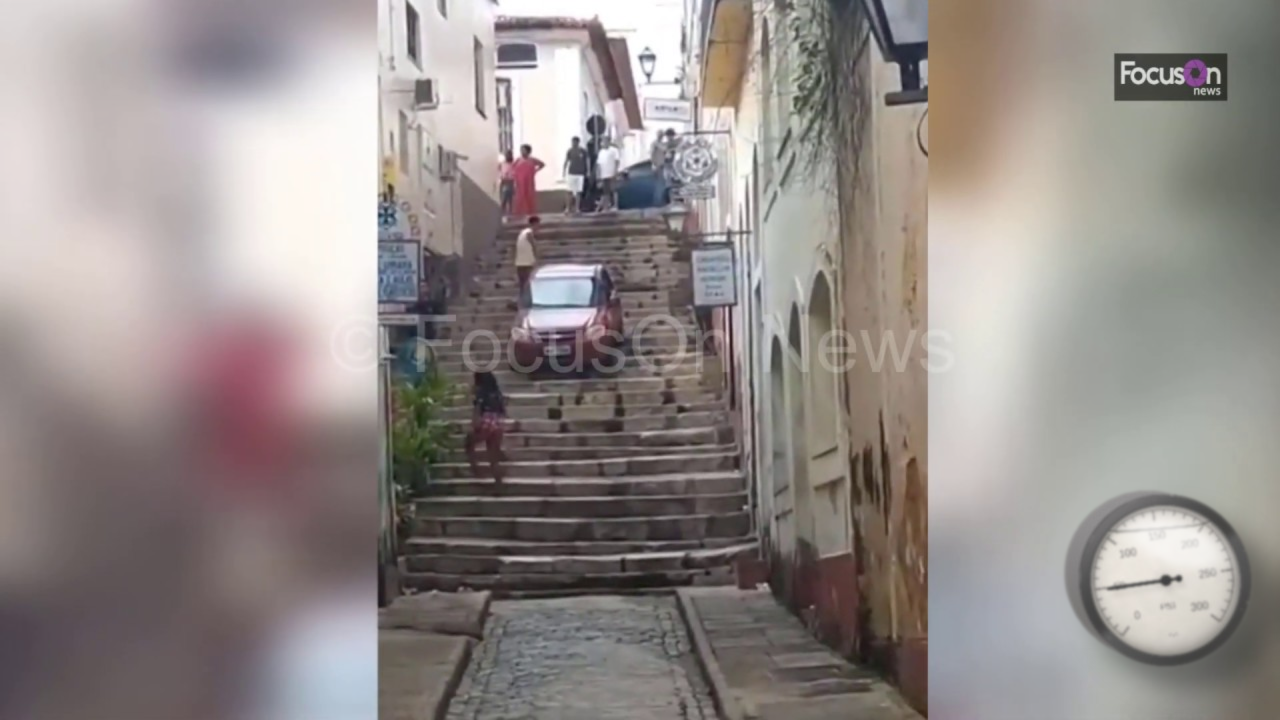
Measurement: 50 psi
